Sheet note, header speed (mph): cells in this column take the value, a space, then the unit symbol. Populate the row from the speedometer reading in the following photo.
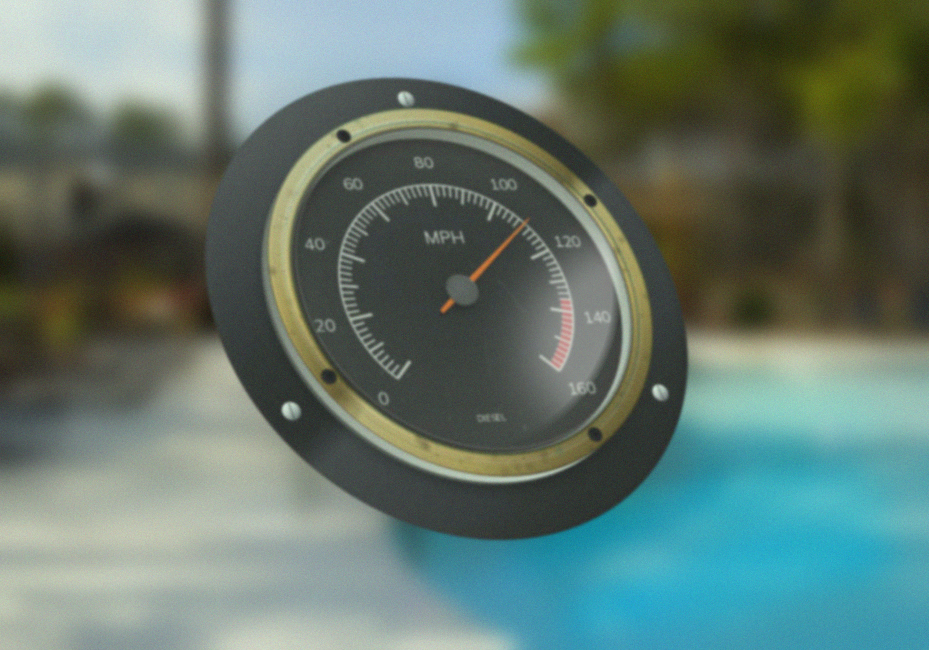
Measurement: 110 mph
